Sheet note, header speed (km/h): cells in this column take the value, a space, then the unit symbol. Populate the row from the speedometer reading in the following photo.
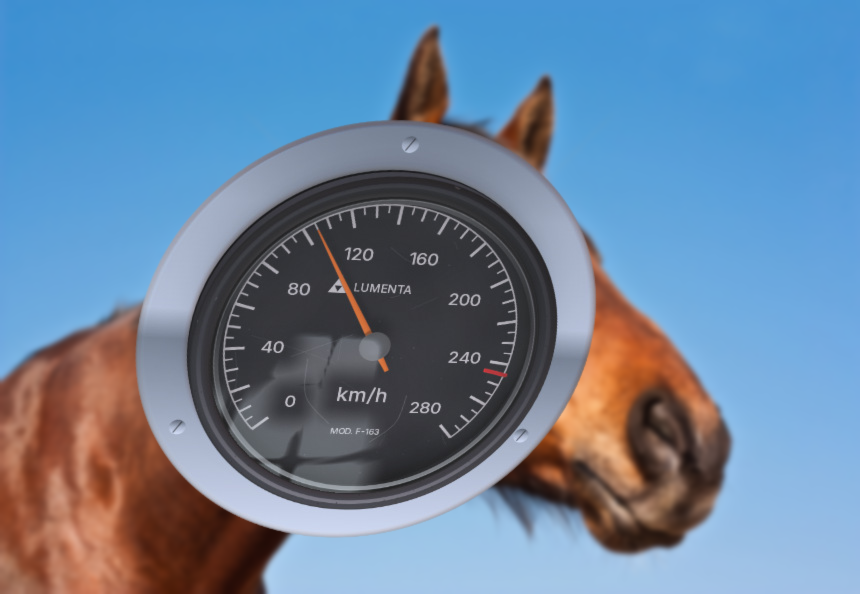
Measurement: 105 km/h
